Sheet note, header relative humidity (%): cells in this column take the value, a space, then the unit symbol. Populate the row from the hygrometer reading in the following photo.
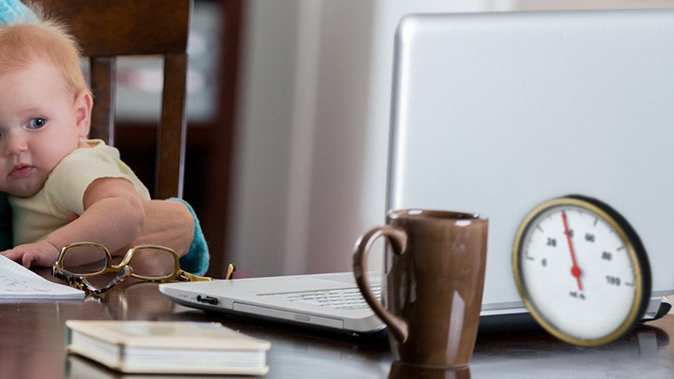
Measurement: 40 %
